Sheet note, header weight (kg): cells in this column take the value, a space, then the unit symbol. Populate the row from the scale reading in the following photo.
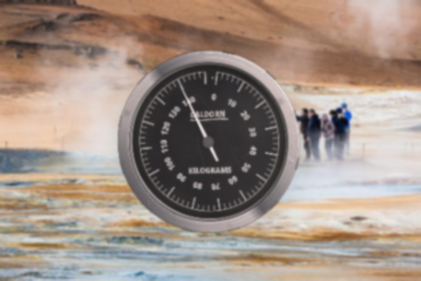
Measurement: 140 kg
